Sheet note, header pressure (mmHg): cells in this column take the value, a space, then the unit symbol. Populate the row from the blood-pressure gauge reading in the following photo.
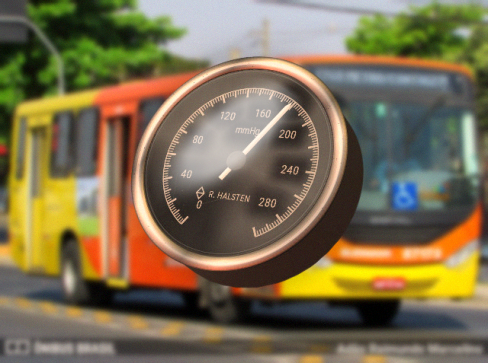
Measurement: 180 mmHg
